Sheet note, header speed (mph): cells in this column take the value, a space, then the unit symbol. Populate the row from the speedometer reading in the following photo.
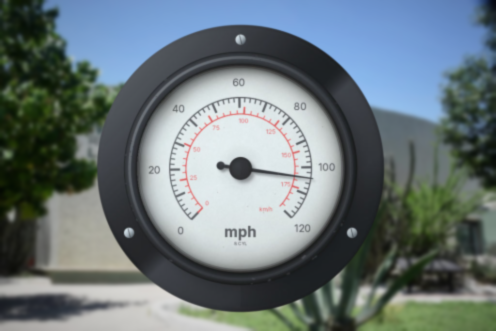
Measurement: 104 mph
